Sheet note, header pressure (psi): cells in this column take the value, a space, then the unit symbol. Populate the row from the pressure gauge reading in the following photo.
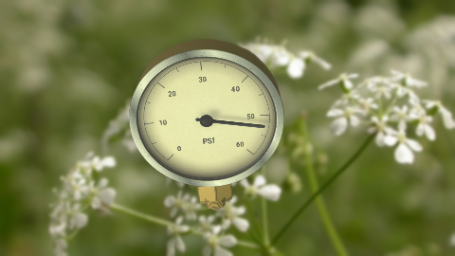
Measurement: 52.5 psi
